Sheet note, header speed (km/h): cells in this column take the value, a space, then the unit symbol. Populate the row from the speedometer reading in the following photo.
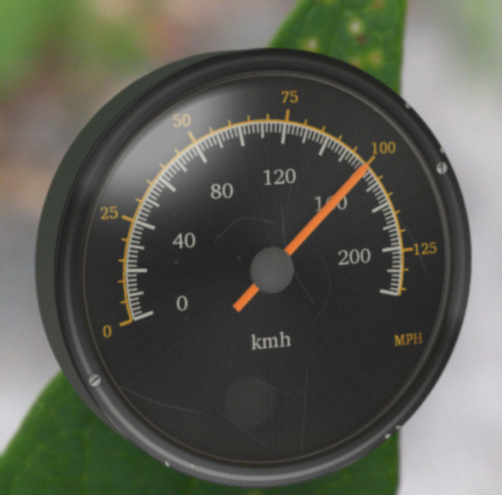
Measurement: 160 km/h
